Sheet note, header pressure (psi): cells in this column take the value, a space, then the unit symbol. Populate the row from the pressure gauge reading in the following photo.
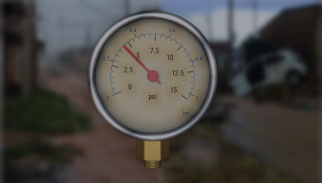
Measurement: 4.5 psi
